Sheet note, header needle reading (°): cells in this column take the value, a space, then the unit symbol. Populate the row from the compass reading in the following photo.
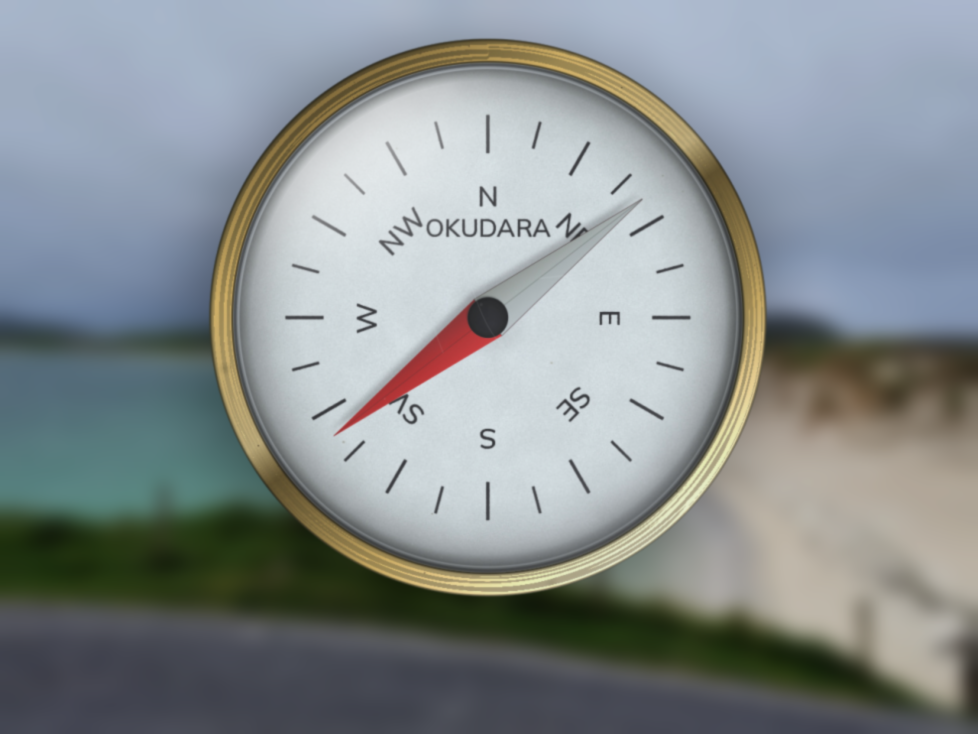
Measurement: 232.5 °
